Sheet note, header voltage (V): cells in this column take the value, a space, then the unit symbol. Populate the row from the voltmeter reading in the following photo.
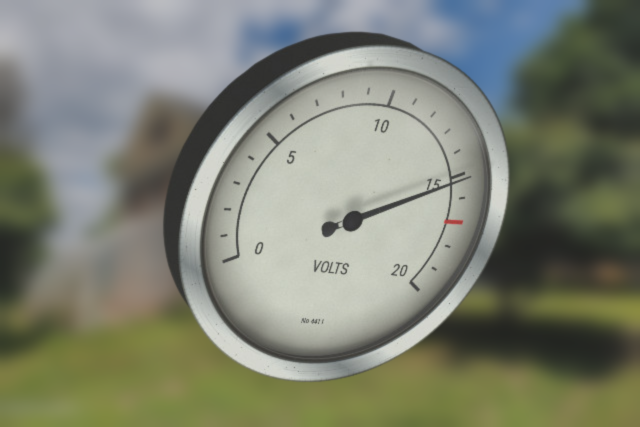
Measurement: 15 V
